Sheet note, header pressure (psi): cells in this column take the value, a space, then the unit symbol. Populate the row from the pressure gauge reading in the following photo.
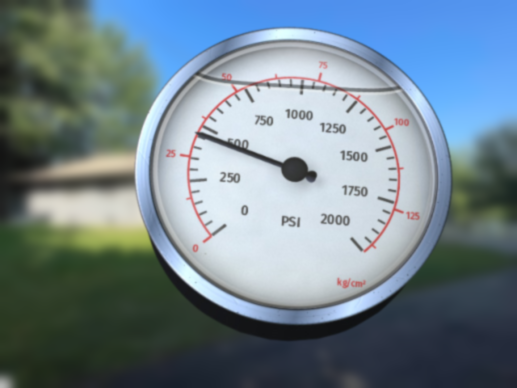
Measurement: 450 psi
